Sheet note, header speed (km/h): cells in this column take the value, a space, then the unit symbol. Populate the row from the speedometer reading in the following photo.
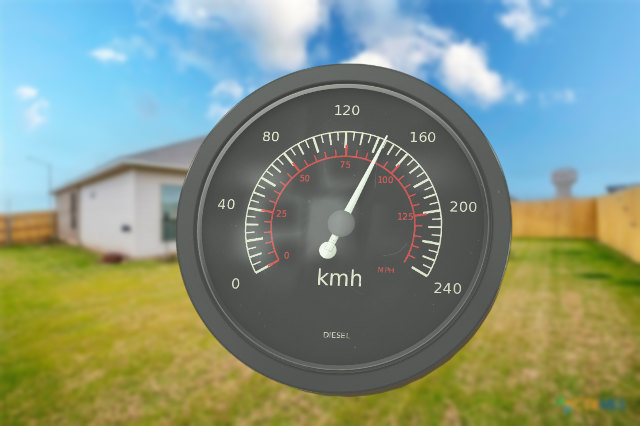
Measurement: 145 km/h
